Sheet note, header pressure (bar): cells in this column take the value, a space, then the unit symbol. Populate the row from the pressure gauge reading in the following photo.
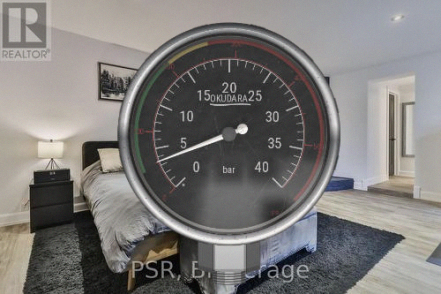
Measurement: 3.5 bar
